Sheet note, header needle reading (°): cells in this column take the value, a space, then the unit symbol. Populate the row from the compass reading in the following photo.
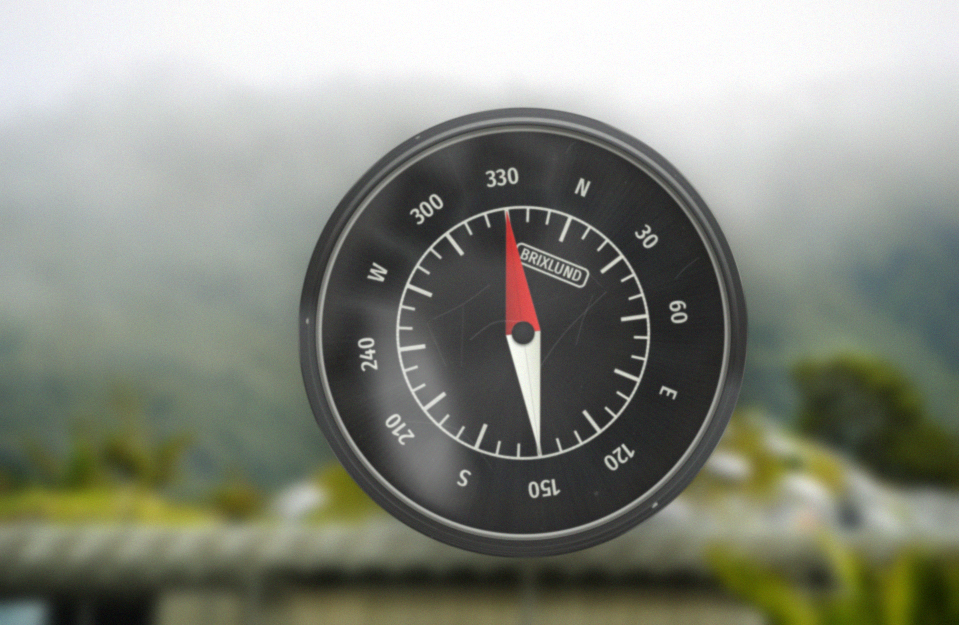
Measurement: 330 °
